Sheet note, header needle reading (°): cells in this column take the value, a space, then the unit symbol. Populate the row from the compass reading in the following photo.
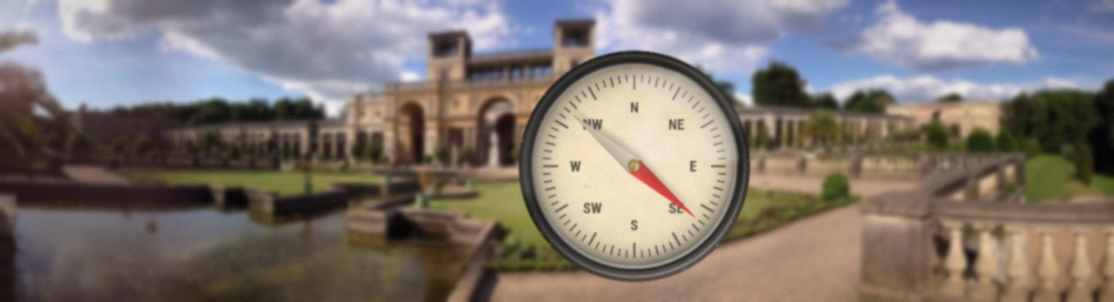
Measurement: 130 °
